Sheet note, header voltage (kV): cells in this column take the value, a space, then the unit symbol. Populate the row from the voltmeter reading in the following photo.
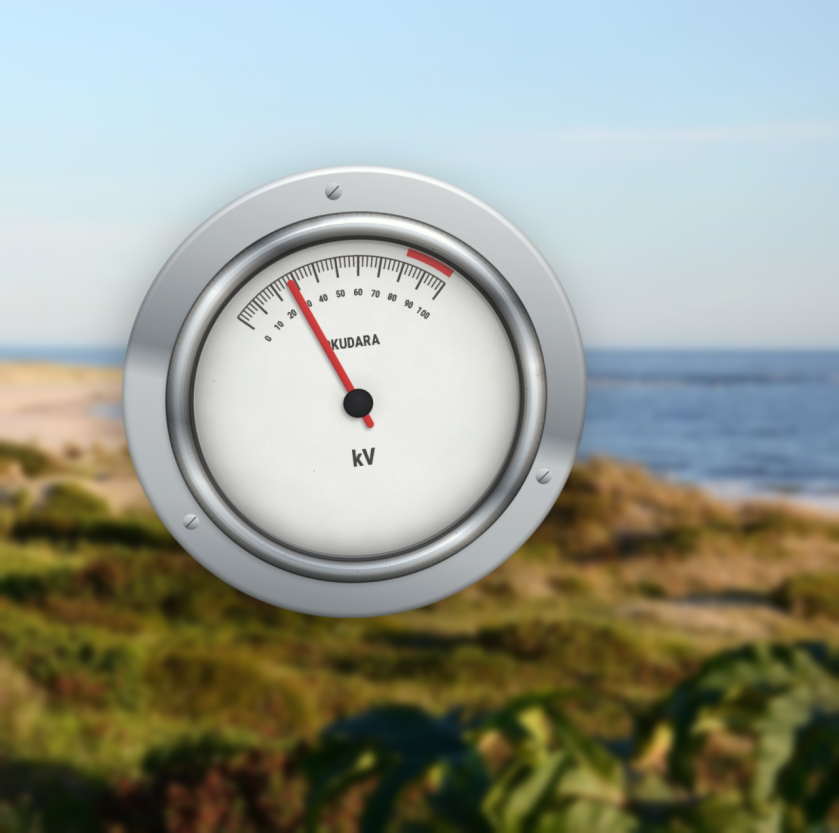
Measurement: 28 kV
